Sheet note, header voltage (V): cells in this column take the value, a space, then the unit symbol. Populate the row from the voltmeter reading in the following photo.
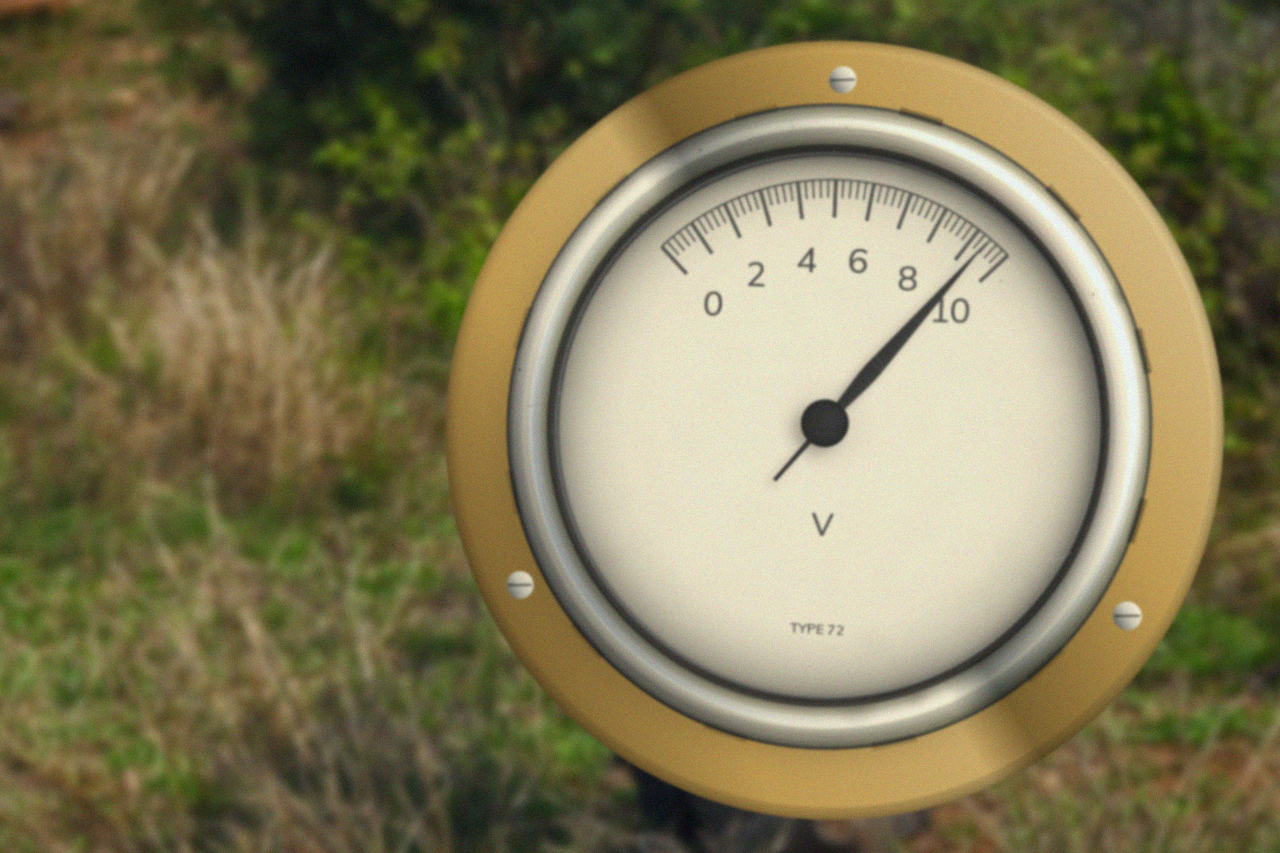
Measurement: 9.4 V
